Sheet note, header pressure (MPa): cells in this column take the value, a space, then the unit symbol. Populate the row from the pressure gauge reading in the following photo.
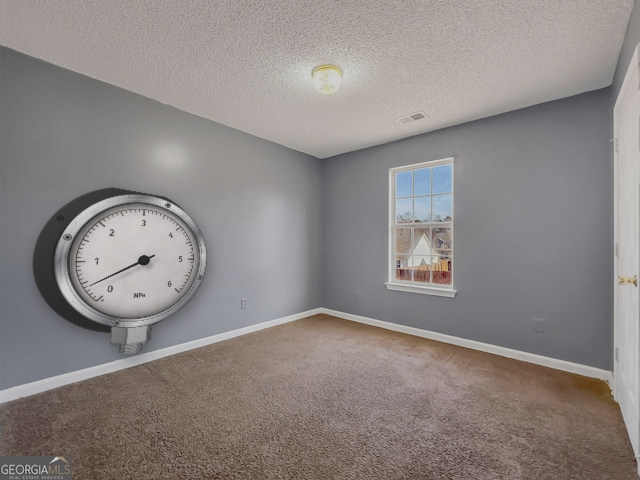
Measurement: 0.4 MPa
